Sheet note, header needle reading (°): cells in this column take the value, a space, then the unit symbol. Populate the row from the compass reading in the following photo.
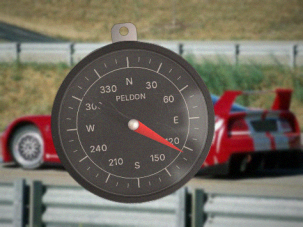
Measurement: 125 °
